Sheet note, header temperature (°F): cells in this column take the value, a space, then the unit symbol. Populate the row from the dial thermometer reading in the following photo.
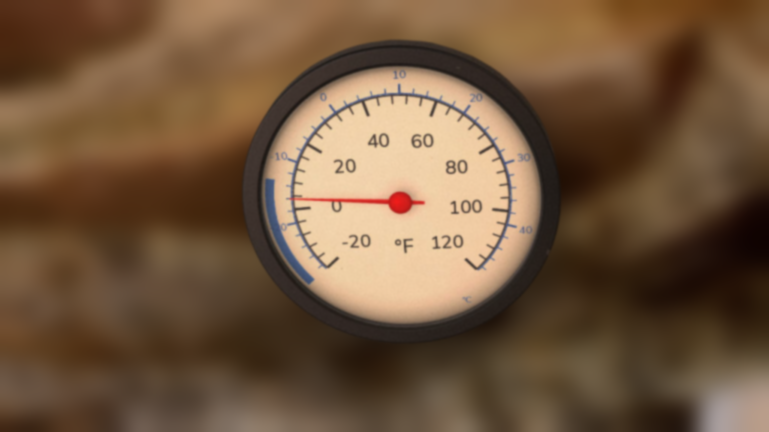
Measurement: 4 °F
